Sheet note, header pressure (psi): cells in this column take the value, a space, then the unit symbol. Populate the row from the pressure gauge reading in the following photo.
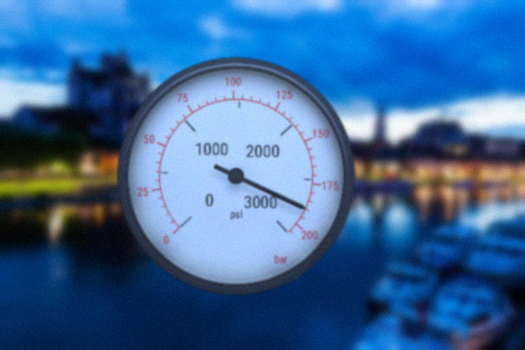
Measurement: 2750 psi
